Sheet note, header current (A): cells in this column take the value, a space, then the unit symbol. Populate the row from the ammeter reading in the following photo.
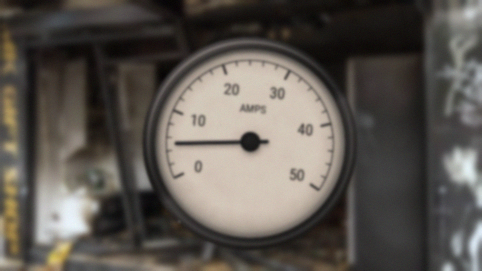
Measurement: 5 A
